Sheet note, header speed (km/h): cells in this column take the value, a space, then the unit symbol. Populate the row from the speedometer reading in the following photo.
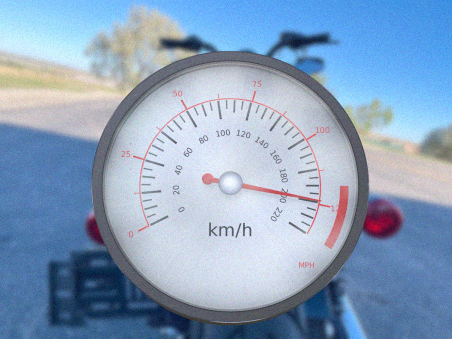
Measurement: 200 km/h
